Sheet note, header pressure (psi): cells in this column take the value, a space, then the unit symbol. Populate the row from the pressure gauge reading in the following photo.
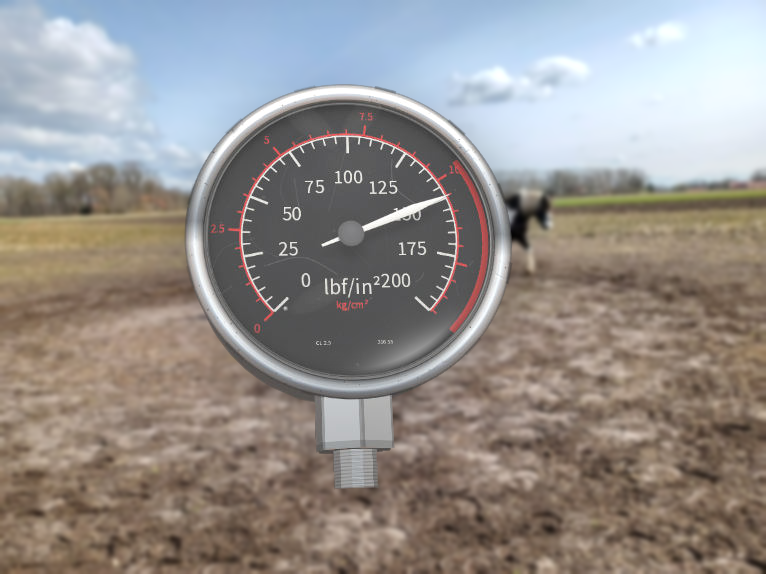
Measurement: 150 psi
